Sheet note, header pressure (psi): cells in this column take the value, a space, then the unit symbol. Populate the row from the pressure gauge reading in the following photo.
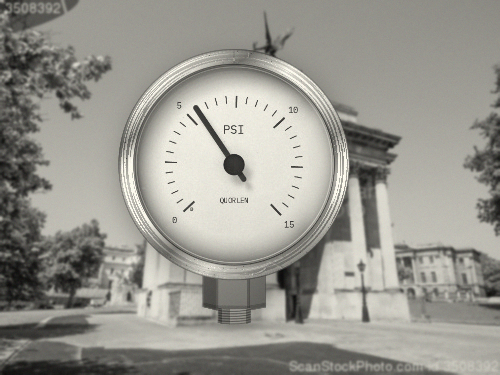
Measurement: 5.5 psi
